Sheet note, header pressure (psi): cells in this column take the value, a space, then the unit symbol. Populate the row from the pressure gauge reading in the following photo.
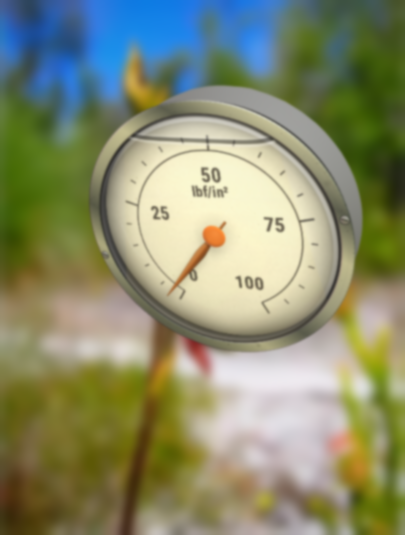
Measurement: 2.5 psi
